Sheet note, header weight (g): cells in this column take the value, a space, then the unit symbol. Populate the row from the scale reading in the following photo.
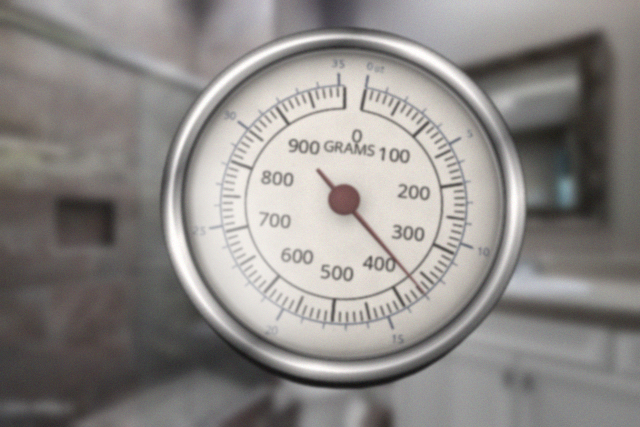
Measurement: 370 g
